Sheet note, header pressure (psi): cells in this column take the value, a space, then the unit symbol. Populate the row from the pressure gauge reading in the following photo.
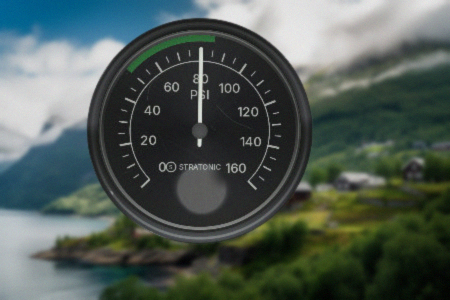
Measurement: 80 psi
